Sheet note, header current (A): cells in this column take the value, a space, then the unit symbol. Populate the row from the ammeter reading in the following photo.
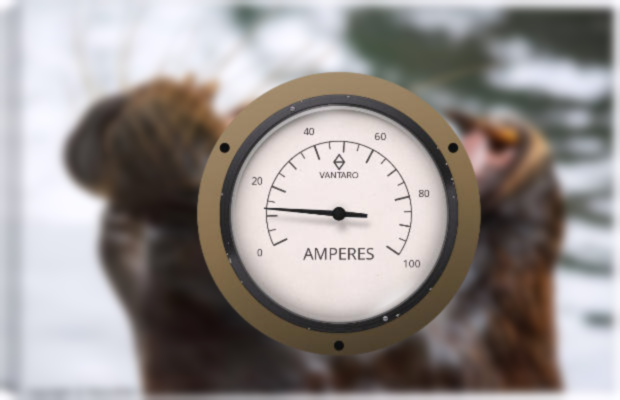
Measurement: 12.5 A
